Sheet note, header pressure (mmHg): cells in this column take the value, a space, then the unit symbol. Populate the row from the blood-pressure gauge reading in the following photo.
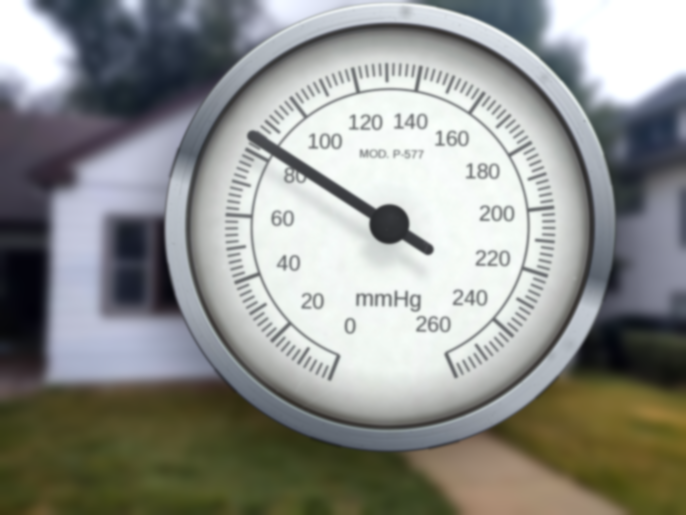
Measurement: 84 mmHg
